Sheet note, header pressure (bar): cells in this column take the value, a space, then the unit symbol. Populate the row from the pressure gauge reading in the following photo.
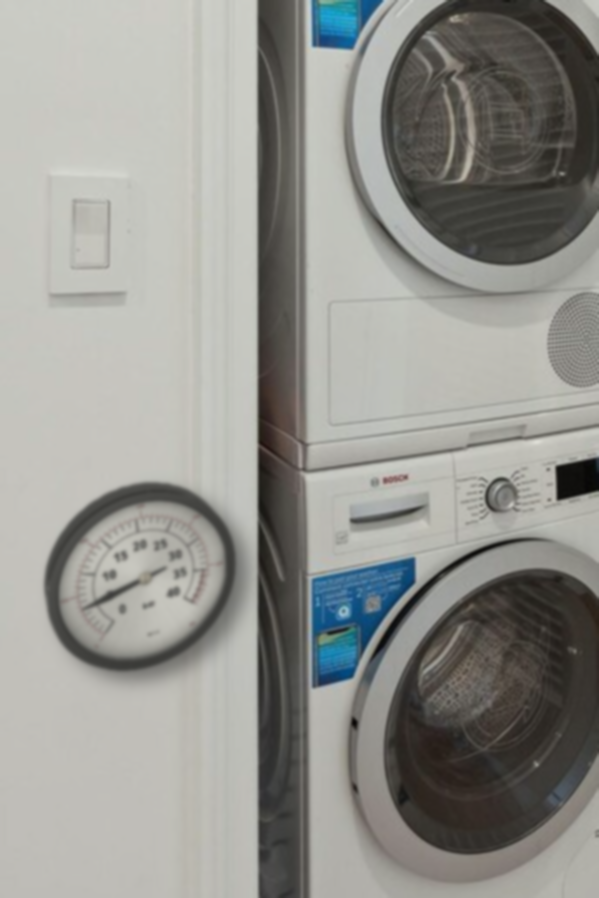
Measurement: 5 bar
